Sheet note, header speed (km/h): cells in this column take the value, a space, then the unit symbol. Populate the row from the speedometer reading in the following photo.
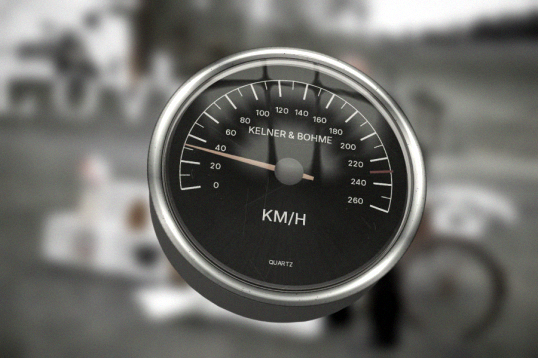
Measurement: 30 km/h
